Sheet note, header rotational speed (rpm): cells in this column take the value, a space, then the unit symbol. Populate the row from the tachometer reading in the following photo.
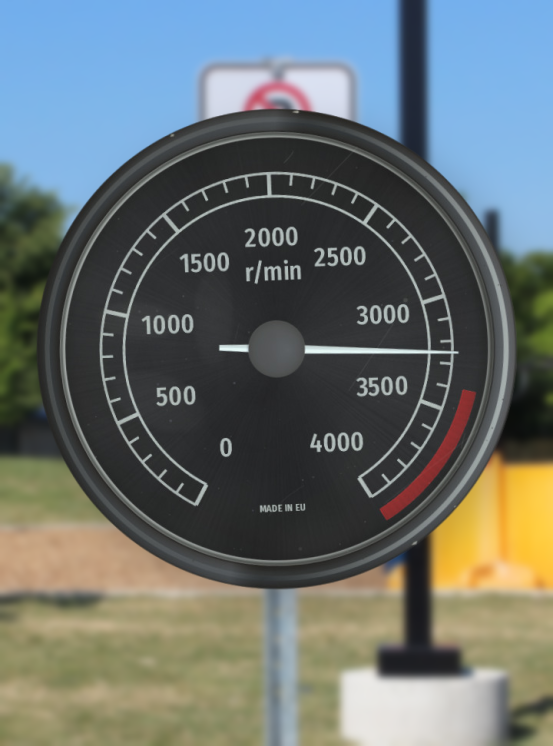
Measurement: 3250 rpm
